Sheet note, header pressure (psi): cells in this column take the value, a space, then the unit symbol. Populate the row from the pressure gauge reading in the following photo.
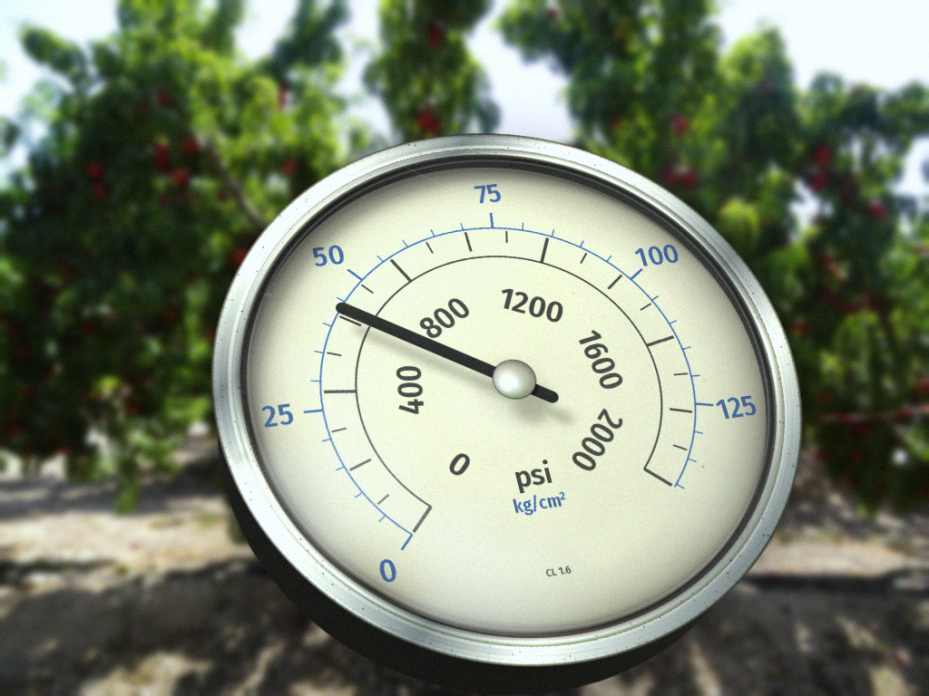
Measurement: 600 psi
